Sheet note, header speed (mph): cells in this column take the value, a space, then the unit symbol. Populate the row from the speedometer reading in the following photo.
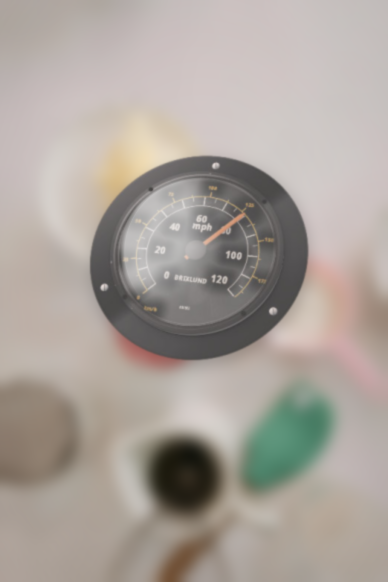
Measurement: 80 mph
